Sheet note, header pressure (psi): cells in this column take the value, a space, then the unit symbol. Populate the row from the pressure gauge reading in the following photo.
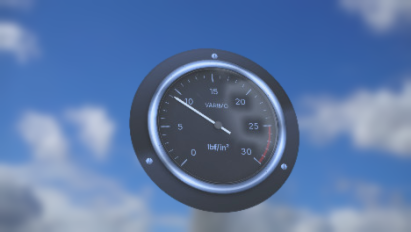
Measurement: 9 psi
